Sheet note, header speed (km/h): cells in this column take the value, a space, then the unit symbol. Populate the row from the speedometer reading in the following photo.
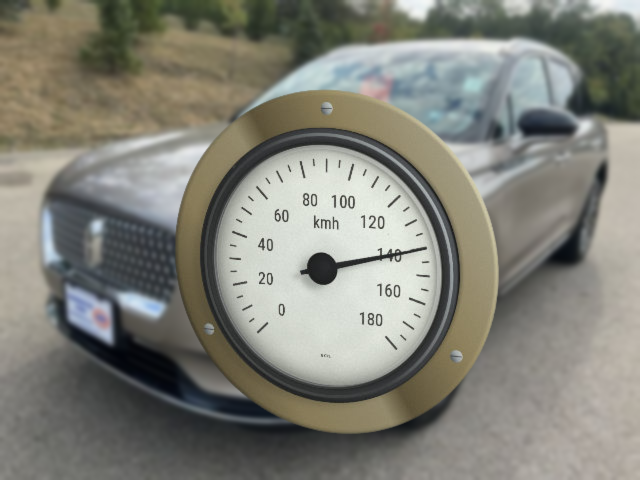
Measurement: 140 km/h
